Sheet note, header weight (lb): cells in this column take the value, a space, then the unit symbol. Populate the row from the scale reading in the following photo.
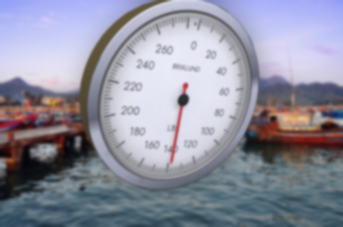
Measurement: 140 lb
